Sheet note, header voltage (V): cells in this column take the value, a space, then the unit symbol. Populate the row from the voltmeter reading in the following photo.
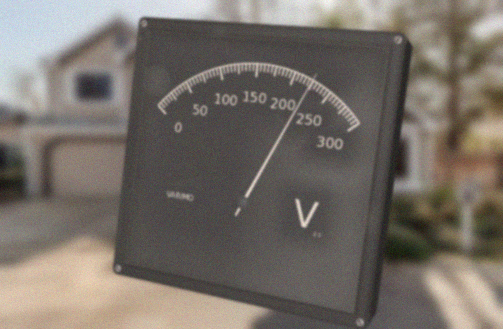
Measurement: 225 V
